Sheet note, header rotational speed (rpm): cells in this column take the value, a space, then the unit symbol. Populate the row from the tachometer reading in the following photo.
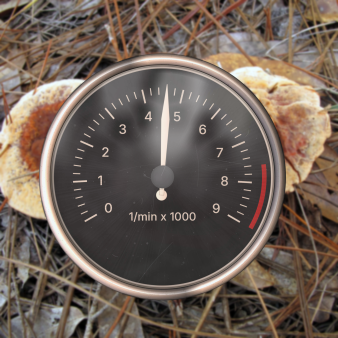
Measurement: 4600 rpm
